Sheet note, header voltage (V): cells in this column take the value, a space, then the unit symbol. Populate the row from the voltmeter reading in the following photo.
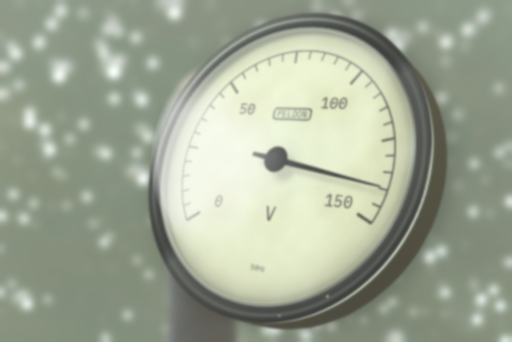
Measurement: 140 V
